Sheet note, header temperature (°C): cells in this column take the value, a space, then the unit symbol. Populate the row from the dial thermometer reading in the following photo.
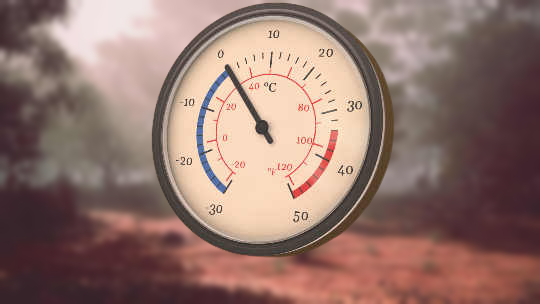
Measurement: 0 °C
